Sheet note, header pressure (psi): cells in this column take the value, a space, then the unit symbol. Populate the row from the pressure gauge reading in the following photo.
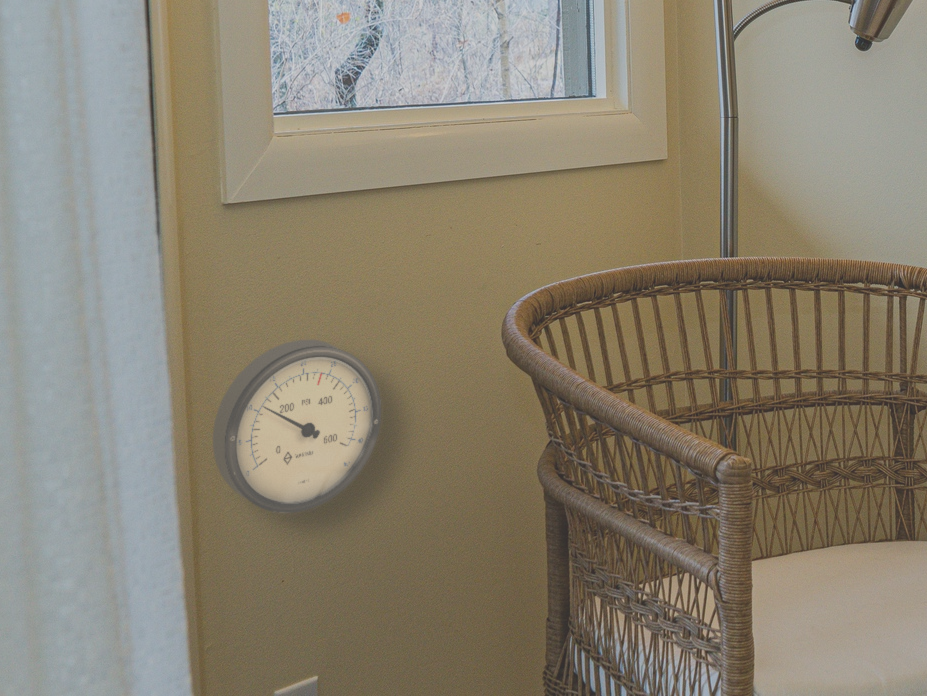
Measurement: 160 psi
